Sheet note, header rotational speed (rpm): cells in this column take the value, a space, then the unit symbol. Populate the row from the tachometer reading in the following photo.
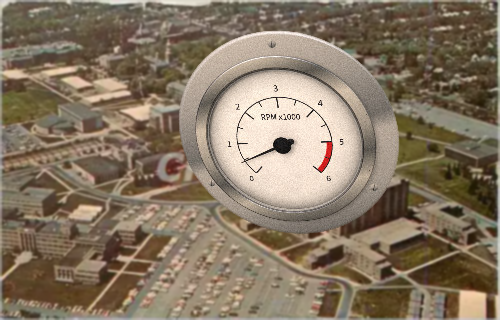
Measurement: 500 rpm
